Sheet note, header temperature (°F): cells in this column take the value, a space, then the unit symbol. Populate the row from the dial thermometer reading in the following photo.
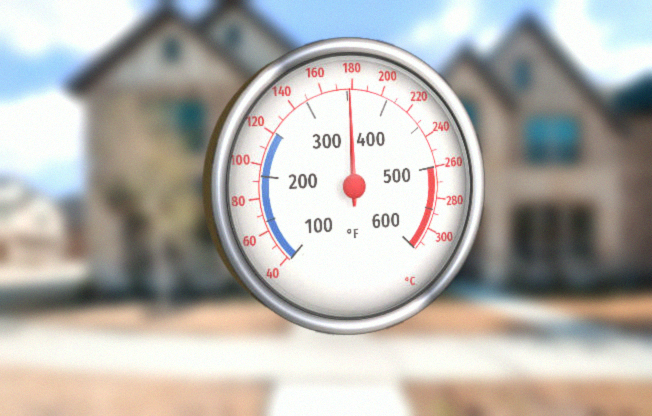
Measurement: 350 °F
